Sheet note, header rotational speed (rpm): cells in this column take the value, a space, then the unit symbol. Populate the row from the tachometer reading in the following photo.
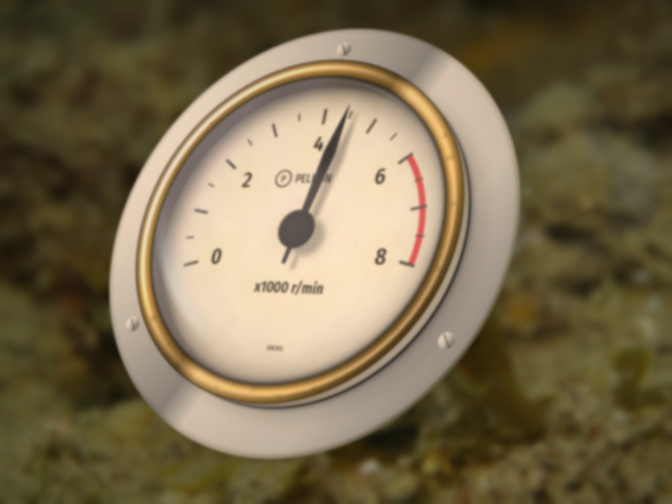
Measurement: 4500 rpm
